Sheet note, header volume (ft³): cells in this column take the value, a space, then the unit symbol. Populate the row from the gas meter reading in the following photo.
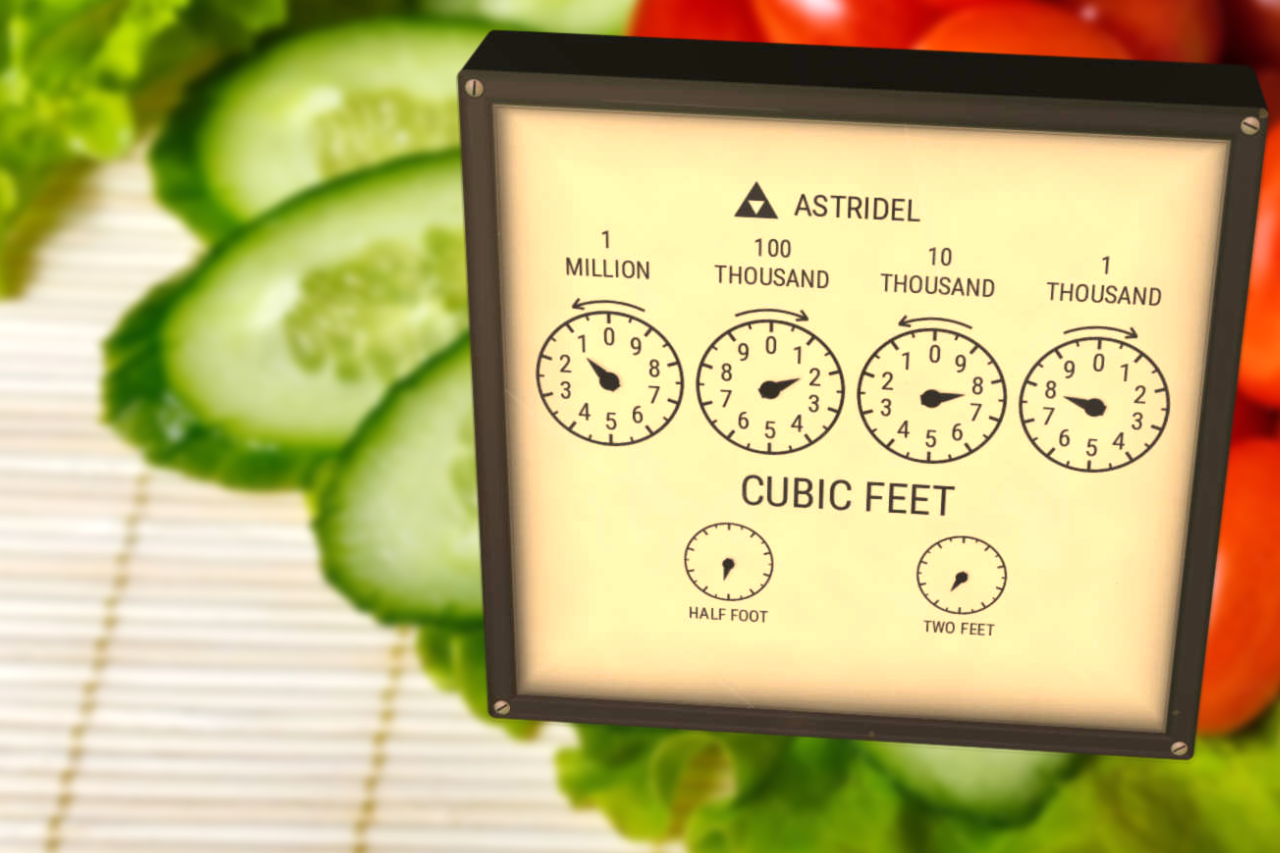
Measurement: 117800 ft³
